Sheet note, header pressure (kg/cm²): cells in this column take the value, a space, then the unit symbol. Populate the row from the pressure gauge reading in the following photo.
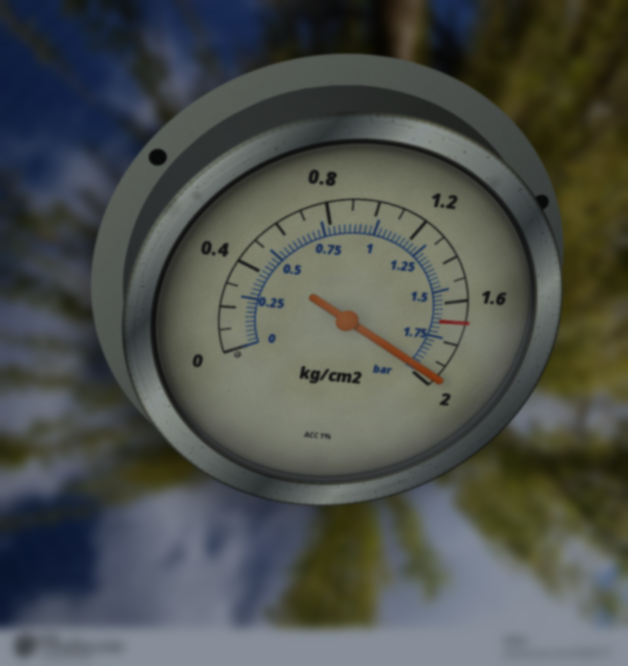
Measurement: 1.95 kg/cm²
